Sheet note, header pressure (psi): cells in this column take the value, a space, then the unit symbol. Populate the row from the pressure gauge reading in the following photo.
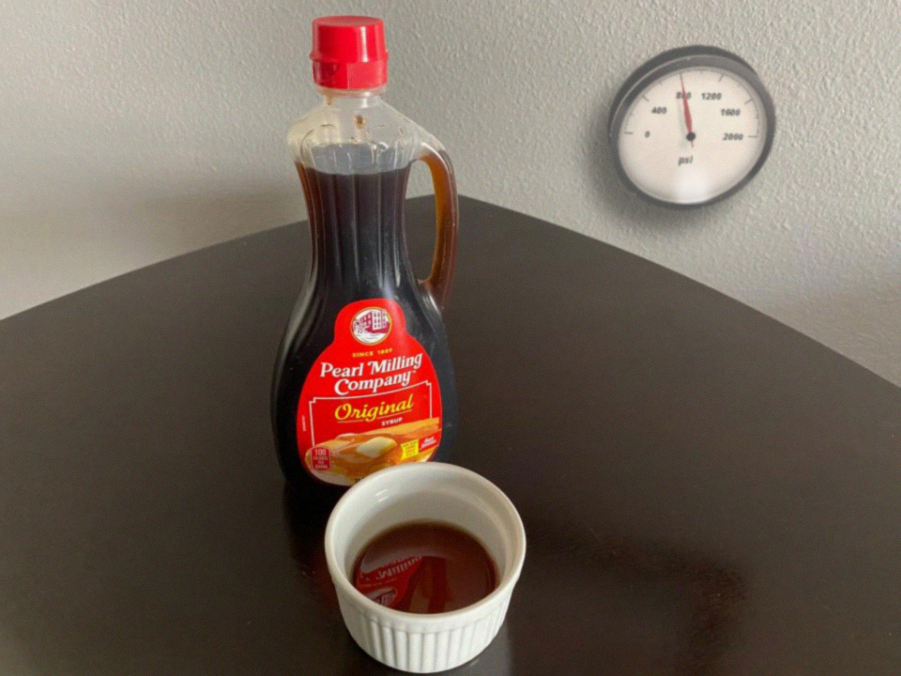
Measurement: 800 psi
